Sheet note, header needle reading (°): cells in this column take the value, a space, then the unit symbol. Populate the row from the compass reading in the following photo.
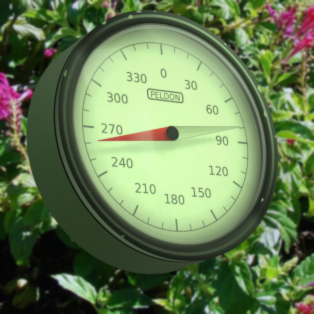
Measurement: 260 °
